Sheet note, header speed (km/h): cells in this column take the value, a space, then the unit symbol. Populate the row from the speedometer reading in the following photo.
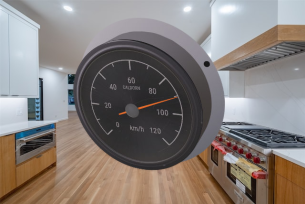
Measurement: 90 km/h
